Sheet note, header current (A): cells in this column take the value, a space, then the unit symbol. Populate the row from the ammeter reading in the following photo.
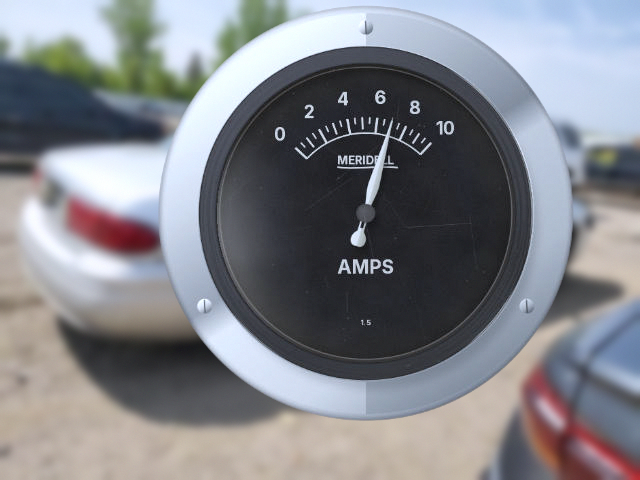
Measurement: 7 A
